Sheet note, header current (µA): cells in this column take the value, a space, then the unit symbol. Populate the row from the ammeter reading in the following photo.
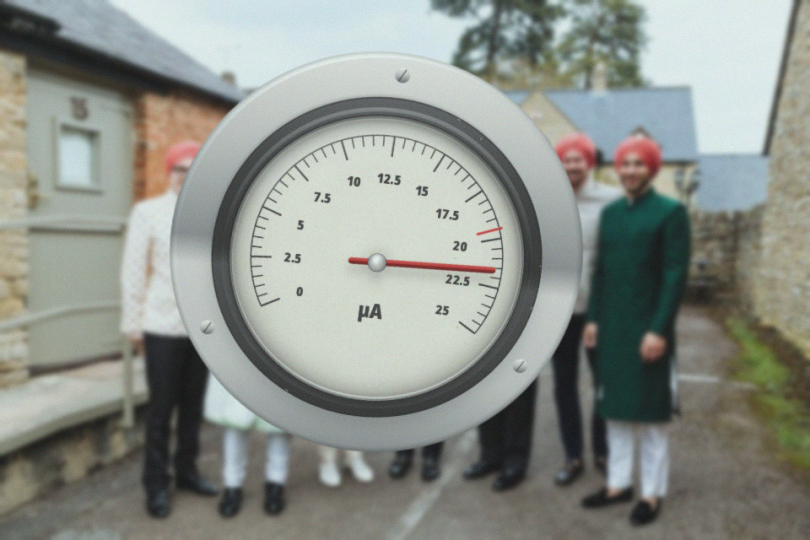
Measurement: 21.5 µA
